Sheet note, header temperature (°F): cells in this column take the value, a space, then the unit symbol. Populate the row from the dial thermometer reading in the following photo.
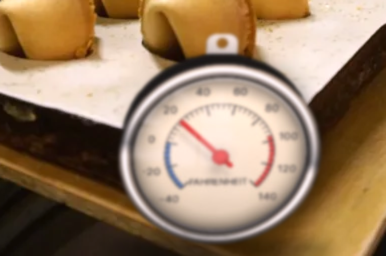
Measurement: 20 °F
